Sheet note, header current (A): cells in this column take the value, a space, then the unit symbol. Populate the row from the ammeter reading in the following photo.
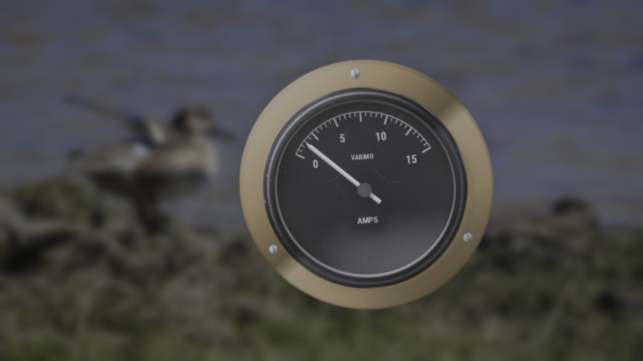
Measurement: 1.5 A
